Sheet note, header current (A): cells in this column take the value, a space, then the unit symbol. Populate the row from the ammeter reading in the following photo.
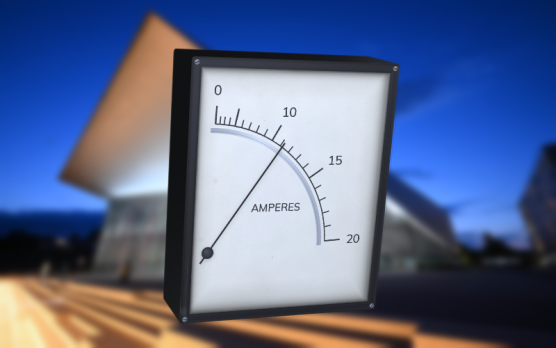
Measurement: 11 A
